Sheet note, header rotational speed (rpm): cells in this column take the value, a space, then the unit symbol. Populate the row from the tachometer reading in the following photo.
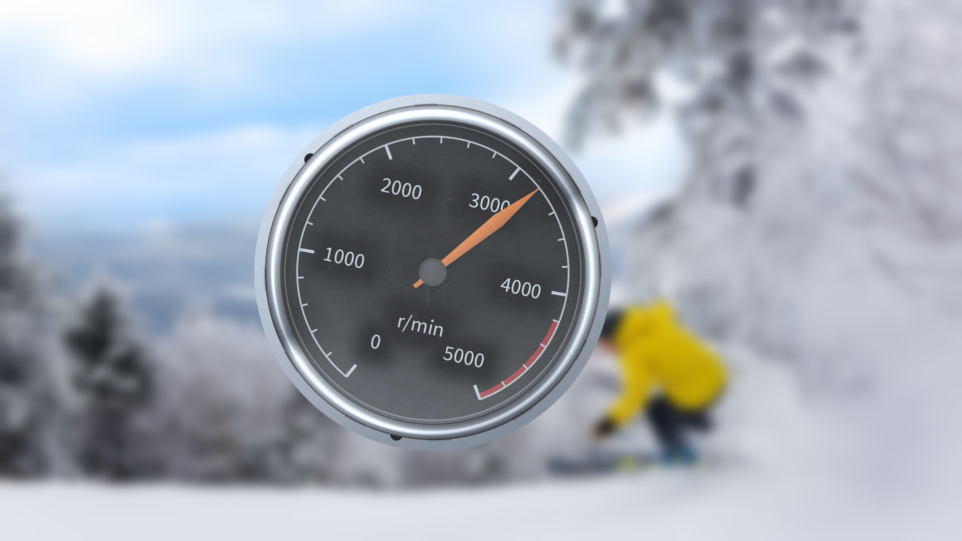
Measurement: 3200 rpm
